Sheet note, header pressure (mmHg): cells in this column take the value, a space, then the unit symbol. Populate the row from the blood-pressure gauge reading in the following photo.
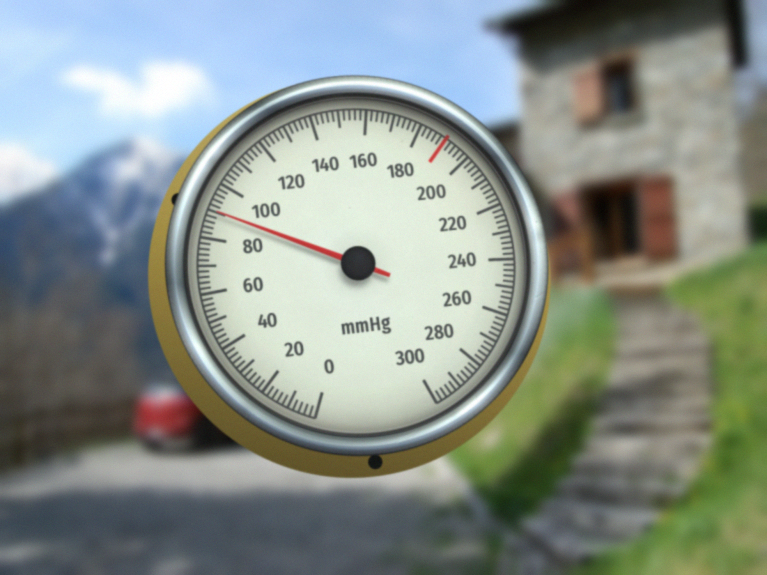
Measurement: 90 mmHg
